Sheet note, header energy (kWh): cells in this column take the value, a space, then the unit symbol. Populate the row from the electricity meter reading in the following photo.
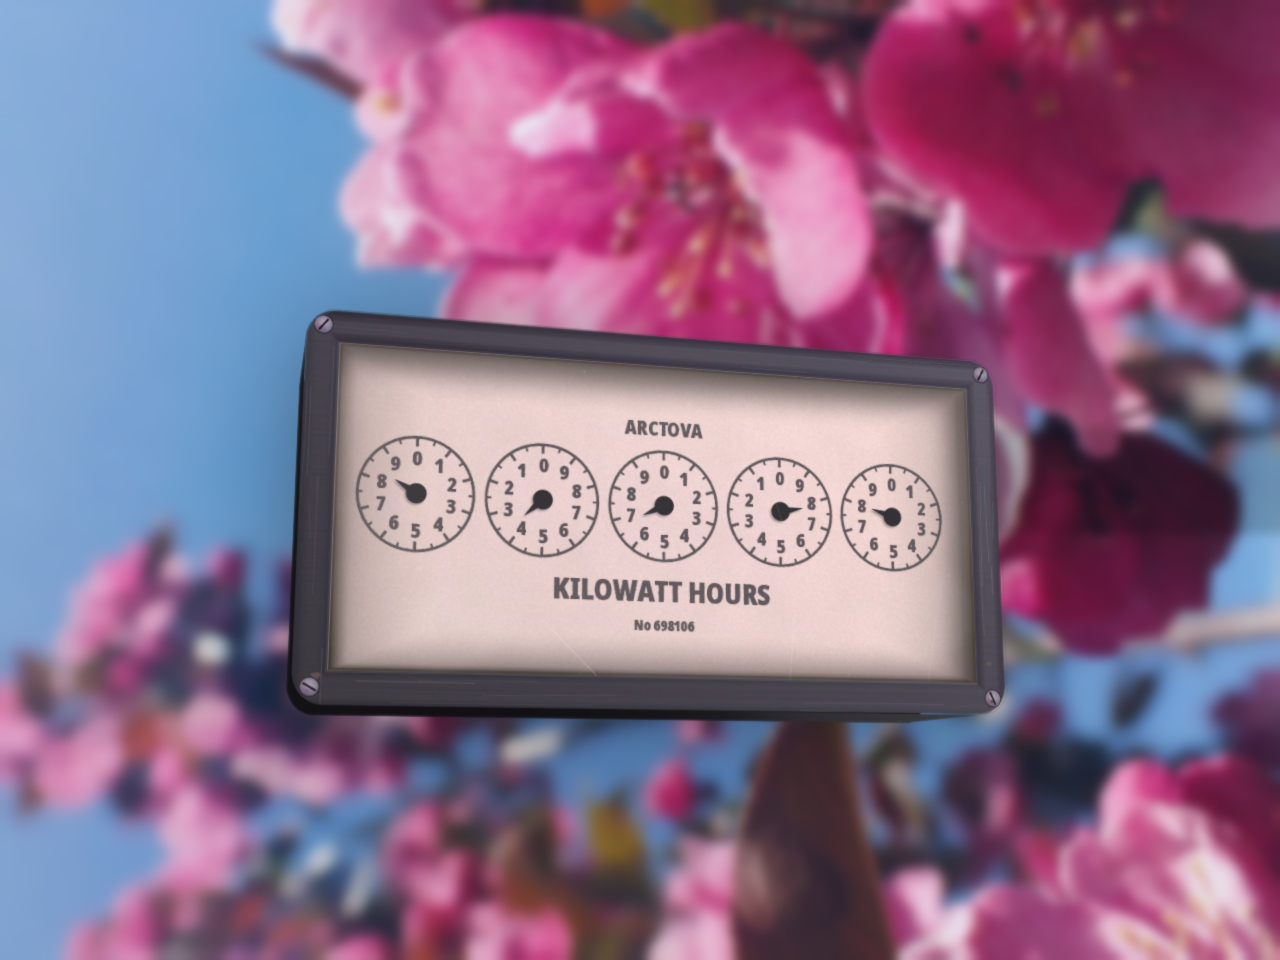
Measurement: 83678 kWh
